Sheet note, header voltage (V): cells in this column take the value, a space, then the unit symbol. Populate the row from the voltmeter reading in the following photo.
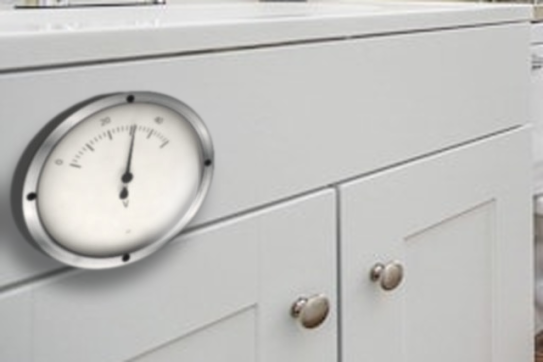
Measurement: 30 V
